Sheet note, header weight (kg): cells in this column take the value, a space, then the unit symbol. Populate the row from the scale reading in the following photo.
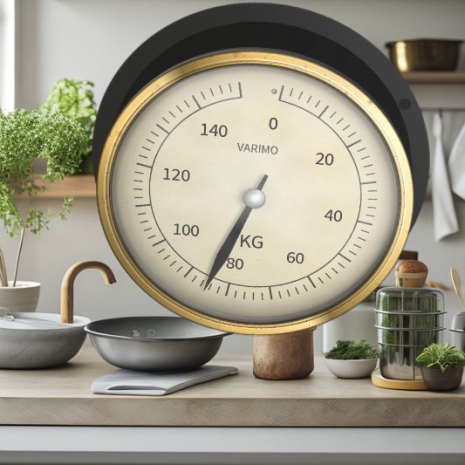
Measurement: 85 kg
